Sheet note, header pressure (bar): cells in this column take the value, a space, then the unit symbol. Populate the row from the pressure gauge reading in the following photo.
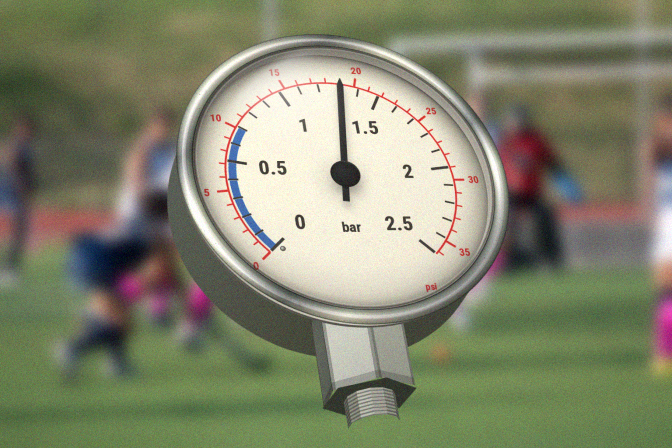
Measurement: 1.3 bar
